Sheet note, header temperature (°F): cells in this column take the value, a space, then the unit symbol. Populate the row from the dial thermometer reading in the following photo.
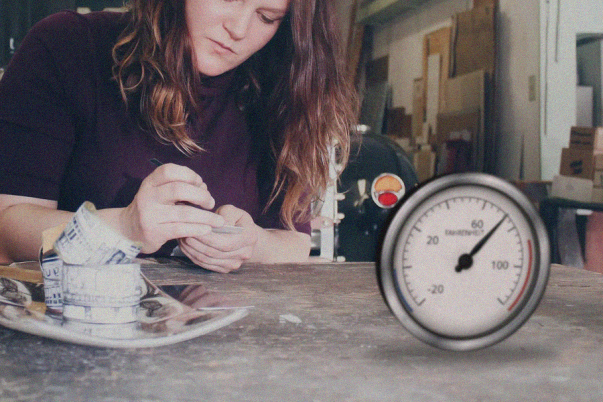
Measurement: 72 °F
